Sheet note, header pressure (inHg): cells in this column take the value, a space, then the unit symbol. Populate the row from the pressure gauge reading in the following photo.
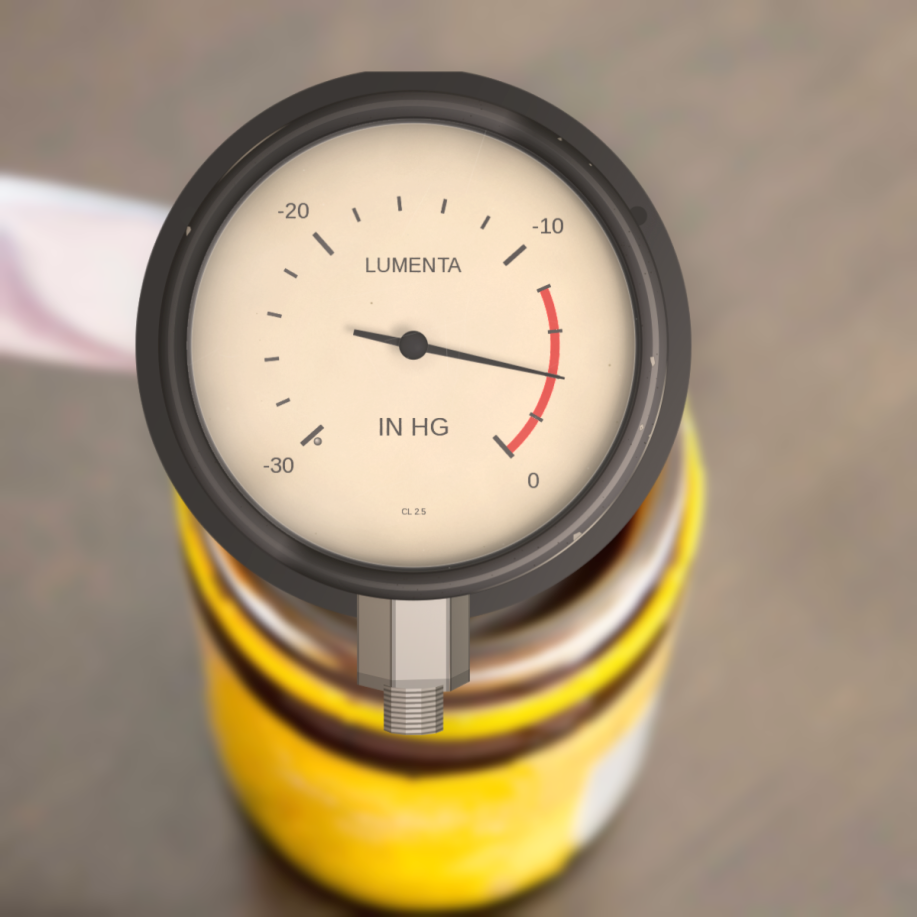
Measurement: -4 inHg
